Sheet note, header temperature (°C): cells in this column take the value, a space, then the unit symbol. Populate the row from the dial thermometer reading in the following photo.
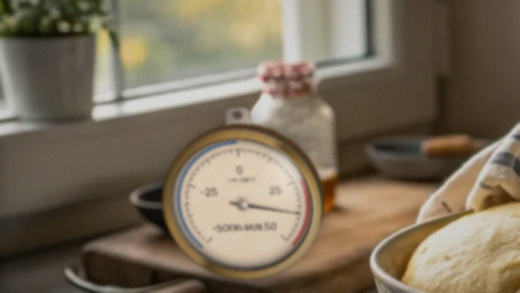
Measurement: 37.5 °C
